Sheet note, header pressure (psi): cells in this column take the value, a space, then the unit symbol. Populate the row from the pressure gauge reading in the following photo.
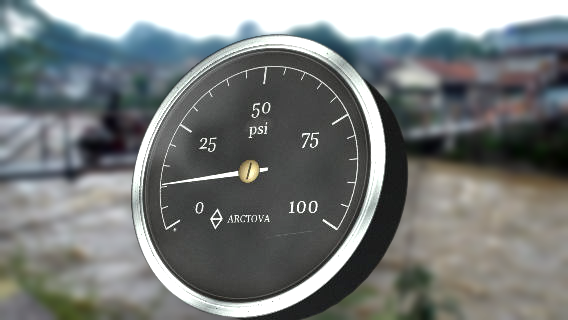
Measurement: 10 psi
